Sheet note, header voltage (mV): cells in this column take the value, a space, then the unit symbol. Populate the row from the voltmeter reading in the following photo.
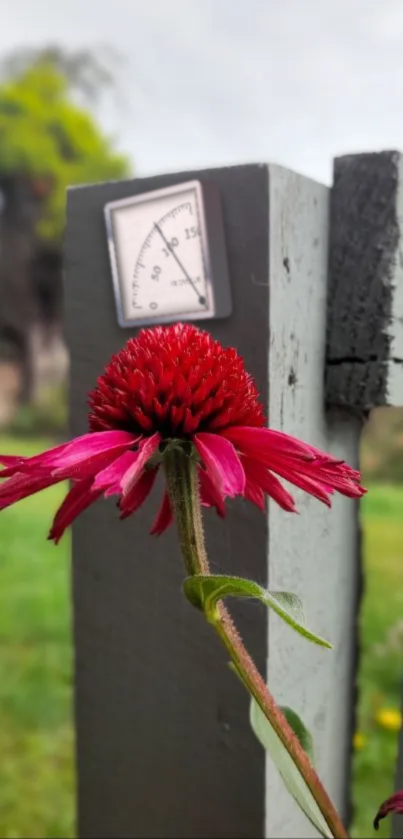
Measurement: 100 mV
